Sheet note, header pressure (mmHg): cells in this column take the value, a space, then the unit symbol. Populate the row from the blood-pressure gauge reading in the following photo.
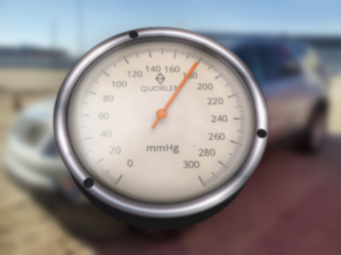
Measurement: 180 mmHg
